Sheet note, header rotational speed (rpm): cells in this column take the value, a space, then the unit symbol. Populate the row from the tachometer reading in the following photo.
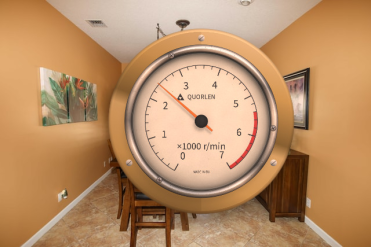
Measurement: 2400 rpm
